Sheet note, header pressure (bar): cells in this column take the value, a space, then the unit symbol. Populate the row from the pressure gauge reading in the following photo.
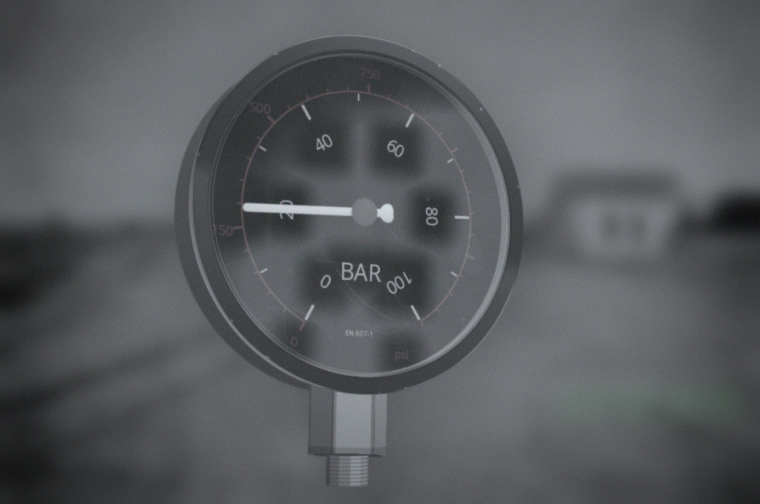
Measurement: 20 bar
